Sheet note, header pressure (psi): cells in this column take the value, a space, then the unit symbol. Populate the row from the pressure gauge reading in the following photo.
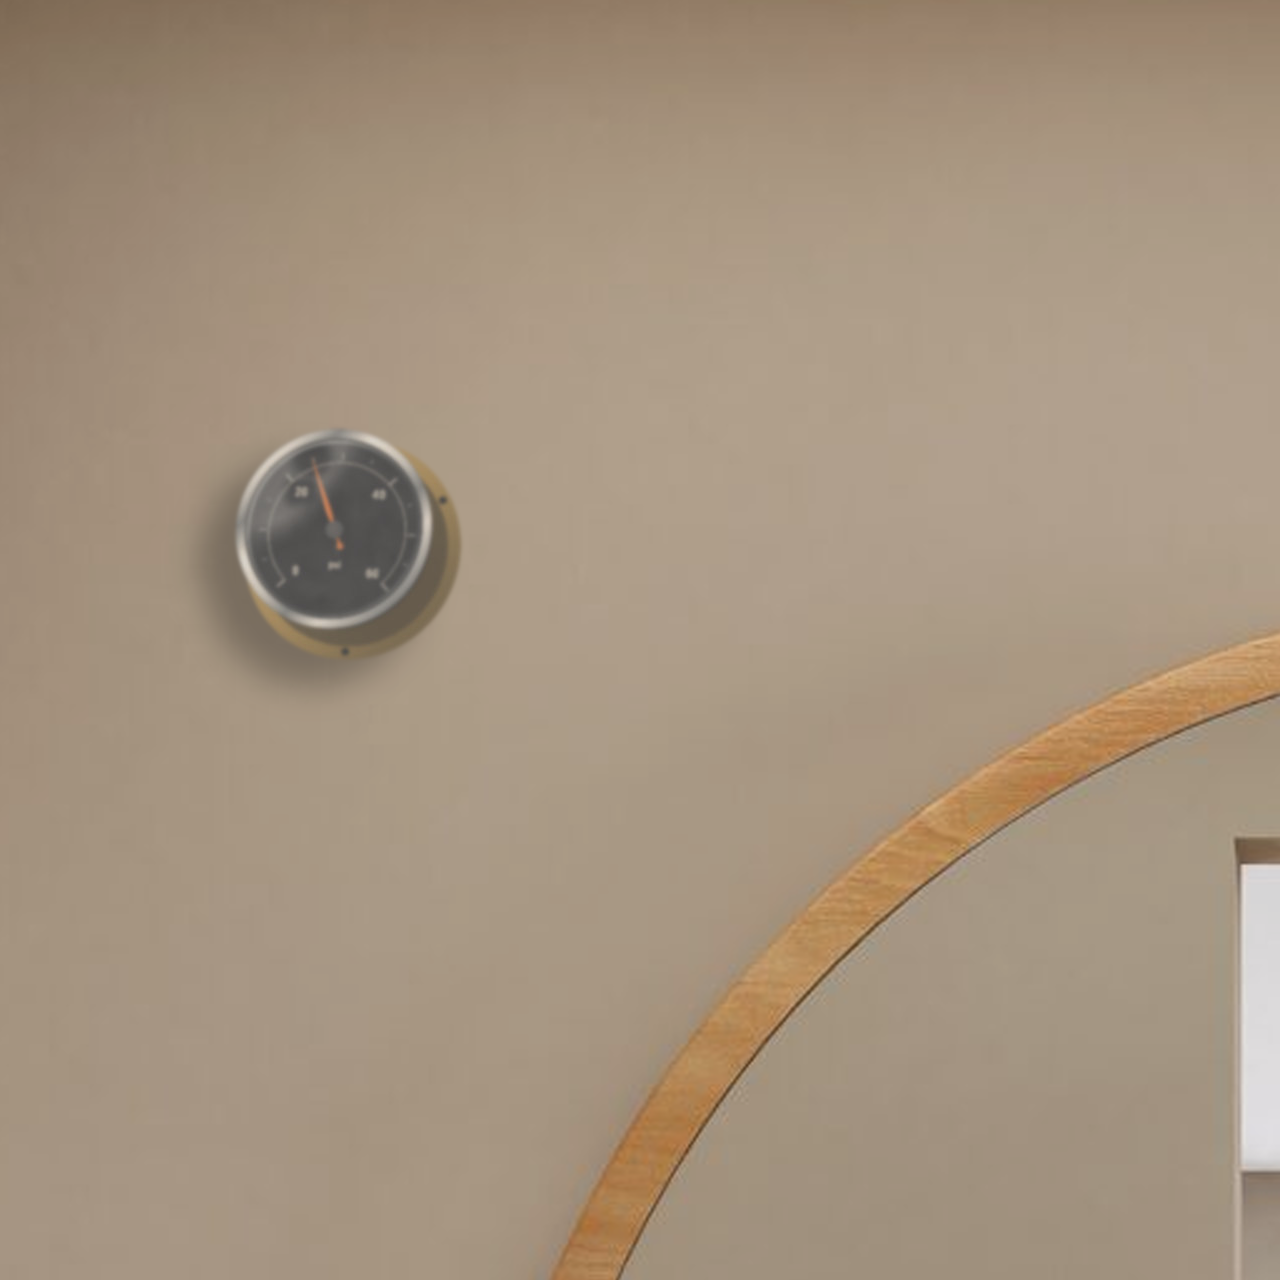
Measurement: 25 psi
